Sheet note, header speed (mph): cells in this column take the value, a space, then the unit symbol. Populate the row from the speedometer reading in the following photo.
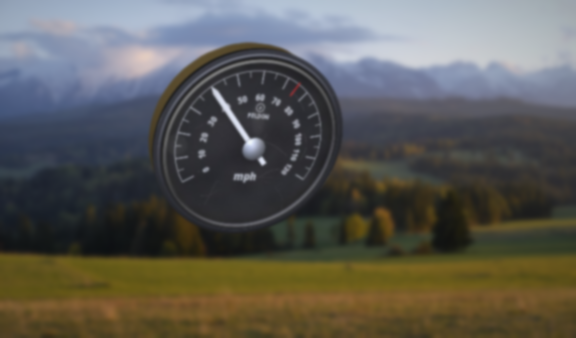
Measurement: 40 mph
